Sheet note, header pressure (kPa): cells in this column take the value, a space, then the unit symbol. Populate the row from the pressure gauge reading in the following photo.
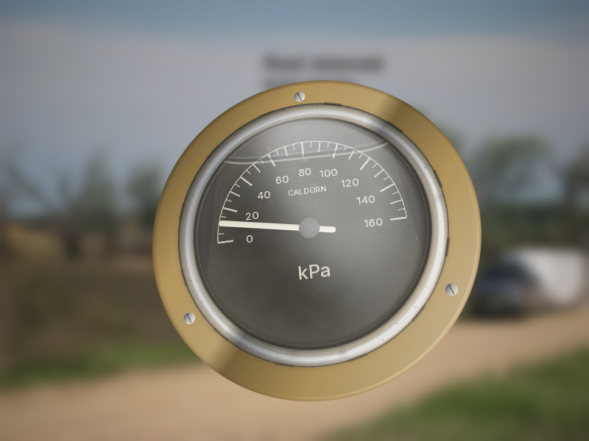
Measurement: 10 kPa
